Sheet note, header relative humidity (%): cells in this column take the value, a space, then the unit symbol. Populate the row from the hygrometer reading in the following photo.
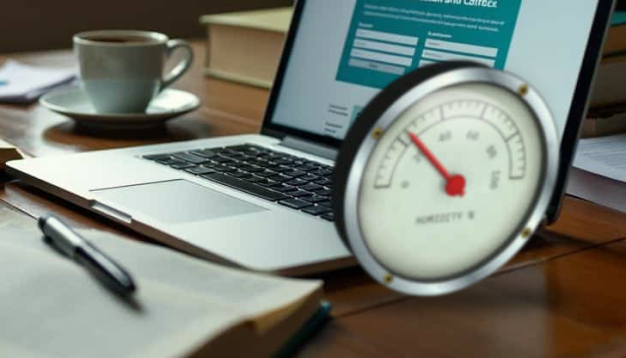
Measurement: 24 %
